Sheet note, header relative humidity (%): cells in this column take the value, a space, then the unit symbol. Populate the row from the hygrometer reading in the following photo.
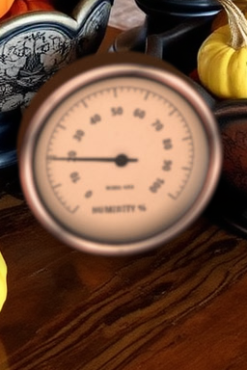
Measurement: 20 %
